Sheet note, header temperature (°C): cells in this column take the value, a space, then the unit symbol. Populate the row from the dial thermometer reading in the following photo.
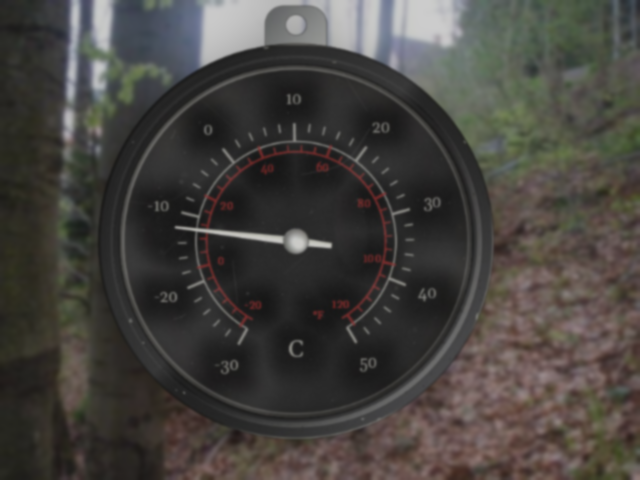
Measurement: -12 °C
